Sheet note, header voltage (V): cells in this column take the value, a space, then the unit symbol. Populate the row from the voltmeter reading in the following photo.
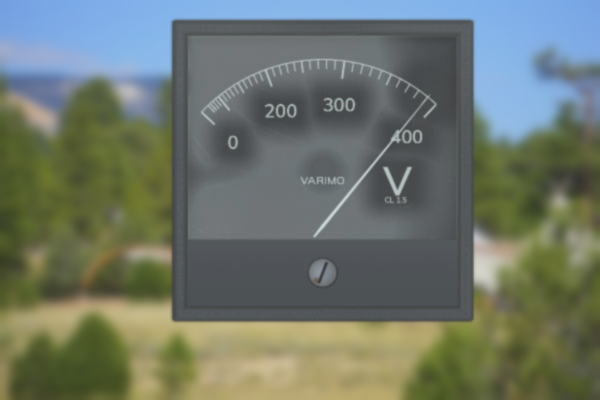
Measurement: 390 V
